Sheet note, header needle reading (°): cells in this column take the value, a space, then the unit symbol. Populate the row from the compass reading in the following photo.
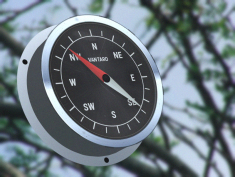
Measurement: 315 °
